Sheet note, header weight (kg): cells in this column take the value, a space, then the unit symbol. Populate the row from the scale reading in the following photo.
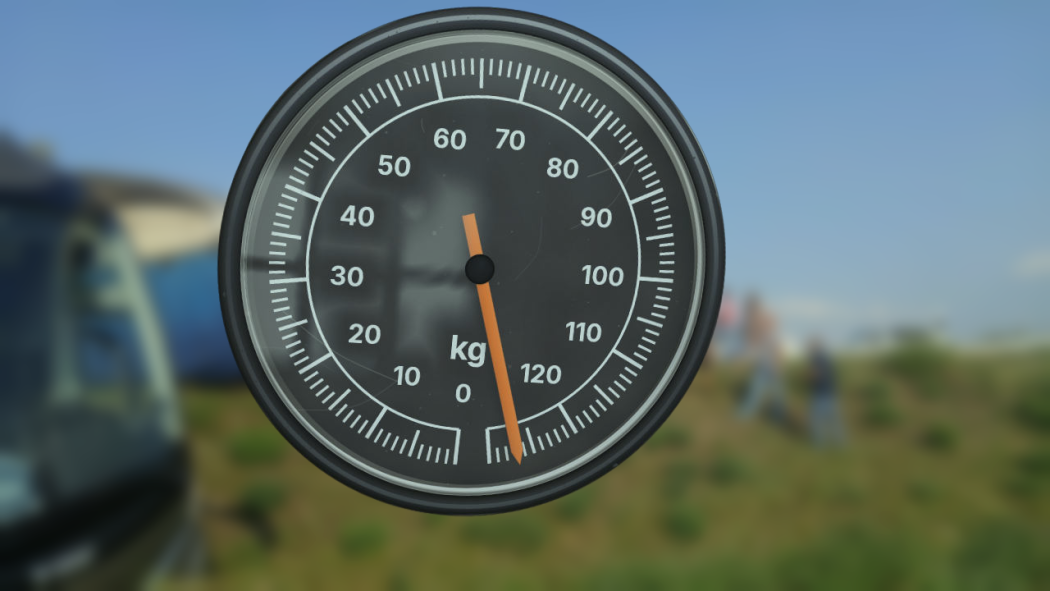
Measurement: 127 kg
